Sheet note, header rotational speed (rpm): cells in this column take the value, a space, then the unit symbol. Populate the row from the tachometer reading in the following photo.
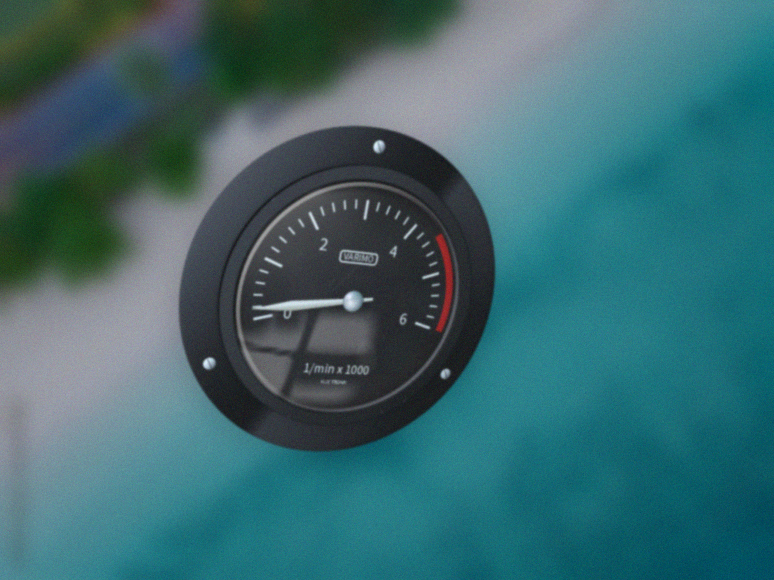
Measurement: 200 rpm
